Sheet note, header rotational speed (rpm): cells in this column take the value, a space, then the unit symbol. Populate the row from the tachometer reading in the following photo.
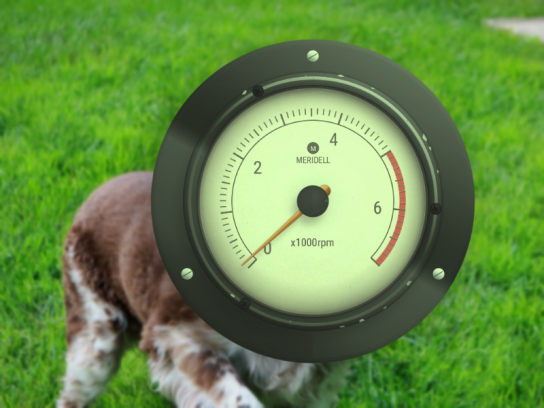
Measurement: 100 rpm
